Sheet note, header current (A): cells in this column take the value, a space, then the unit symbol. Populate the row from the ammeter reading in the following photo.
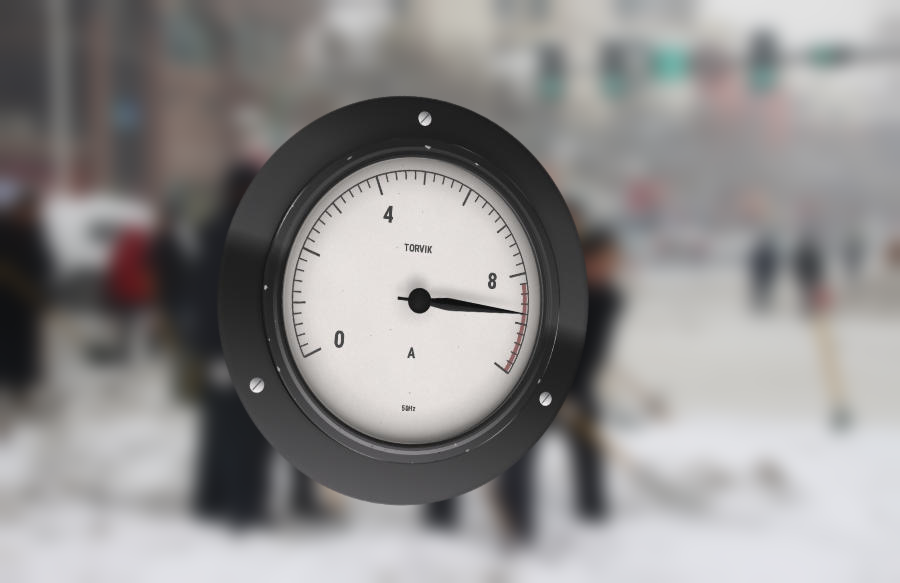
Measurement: 8.8 A
